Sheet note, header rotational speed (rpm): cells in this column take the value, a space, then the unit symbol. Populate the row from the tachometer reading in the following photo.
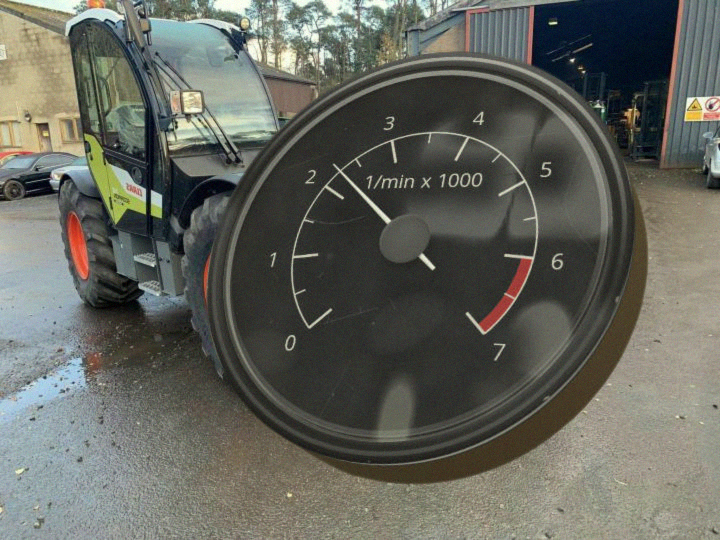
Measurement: 2250 rpm
